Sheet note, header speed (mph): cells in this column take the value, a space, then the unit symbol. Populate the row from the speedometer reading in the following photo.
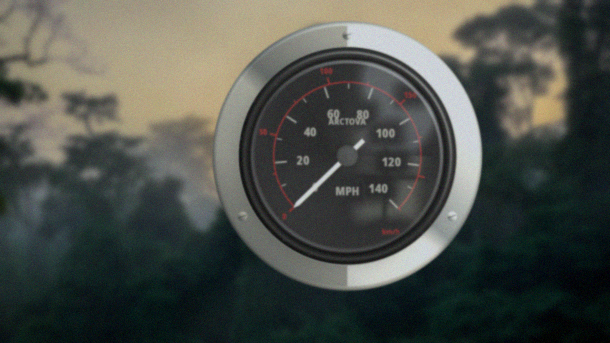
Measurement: 0 mph
